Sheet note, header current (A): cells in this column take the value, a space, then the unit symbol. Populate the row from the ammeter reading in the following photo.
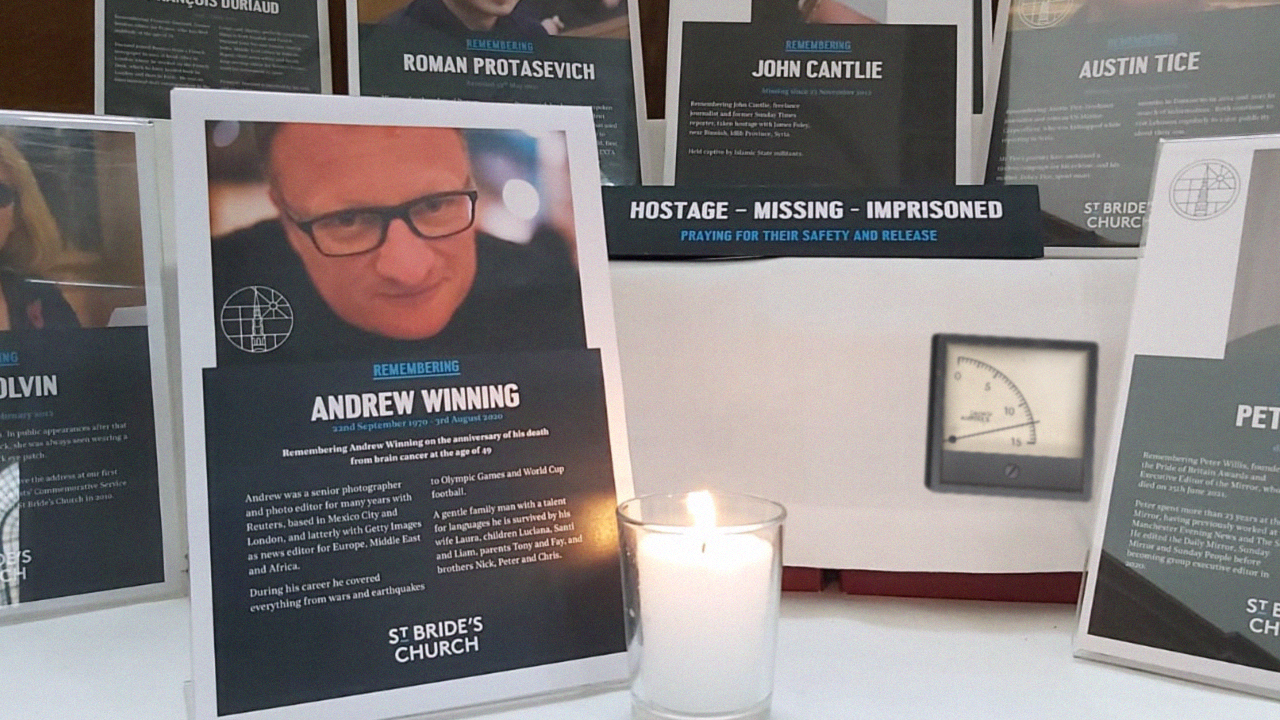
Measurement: 12.5 A
